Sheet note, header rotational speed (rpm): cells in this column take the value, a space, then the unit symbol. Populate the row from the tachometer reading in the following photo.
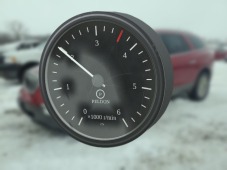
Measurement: 2000 rpm
